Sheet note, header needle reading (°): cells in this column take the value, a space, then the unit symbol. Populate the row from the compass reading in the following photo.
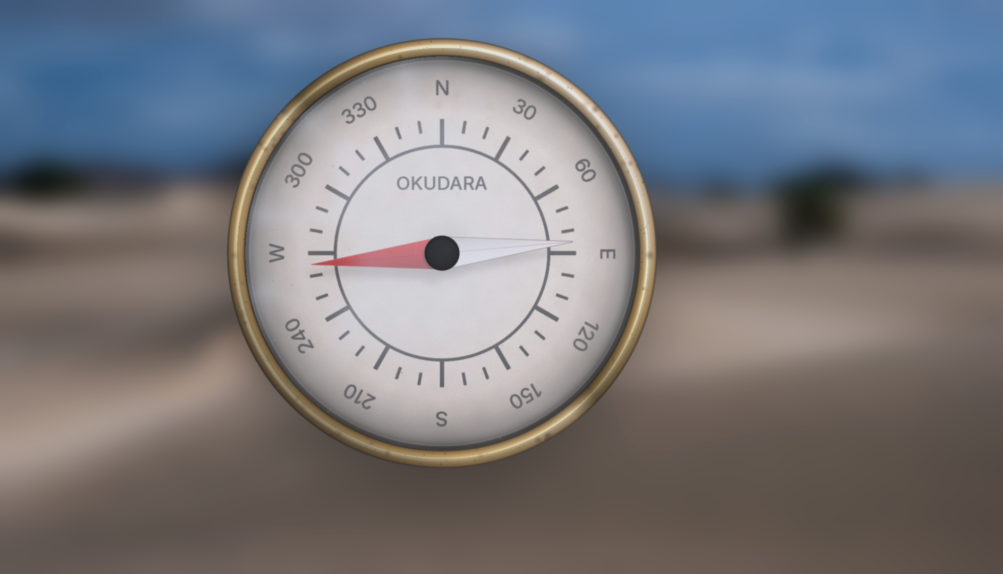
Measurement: 265 °
